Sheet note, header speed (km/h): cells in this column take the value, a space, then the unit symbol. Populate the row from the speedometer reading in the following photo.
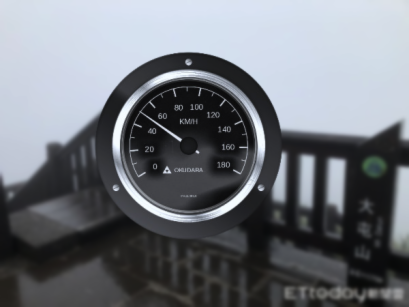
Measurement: 50 km/h
